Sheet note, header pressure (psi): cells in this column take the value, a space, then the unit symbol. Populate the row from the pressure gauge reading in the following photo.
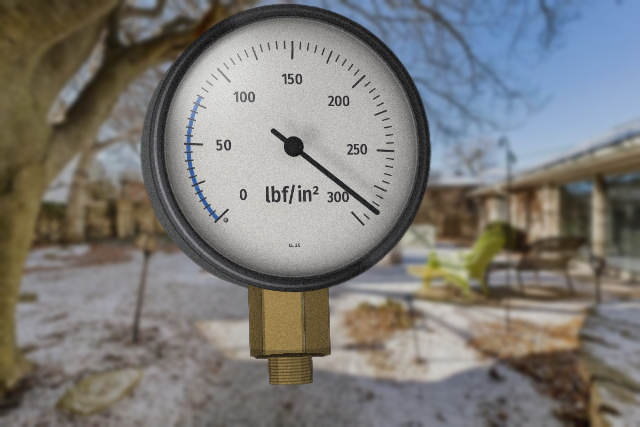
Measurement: 290 psi
